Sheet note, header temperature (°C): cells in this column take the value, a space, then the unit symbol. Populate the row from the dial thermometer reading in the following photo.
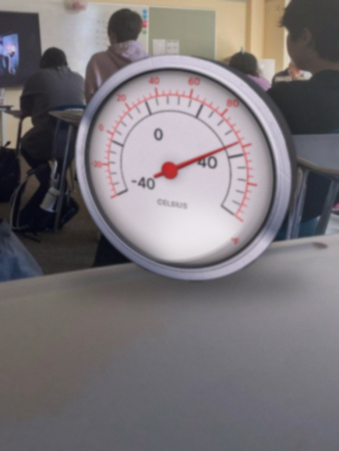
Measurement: 36 °C
